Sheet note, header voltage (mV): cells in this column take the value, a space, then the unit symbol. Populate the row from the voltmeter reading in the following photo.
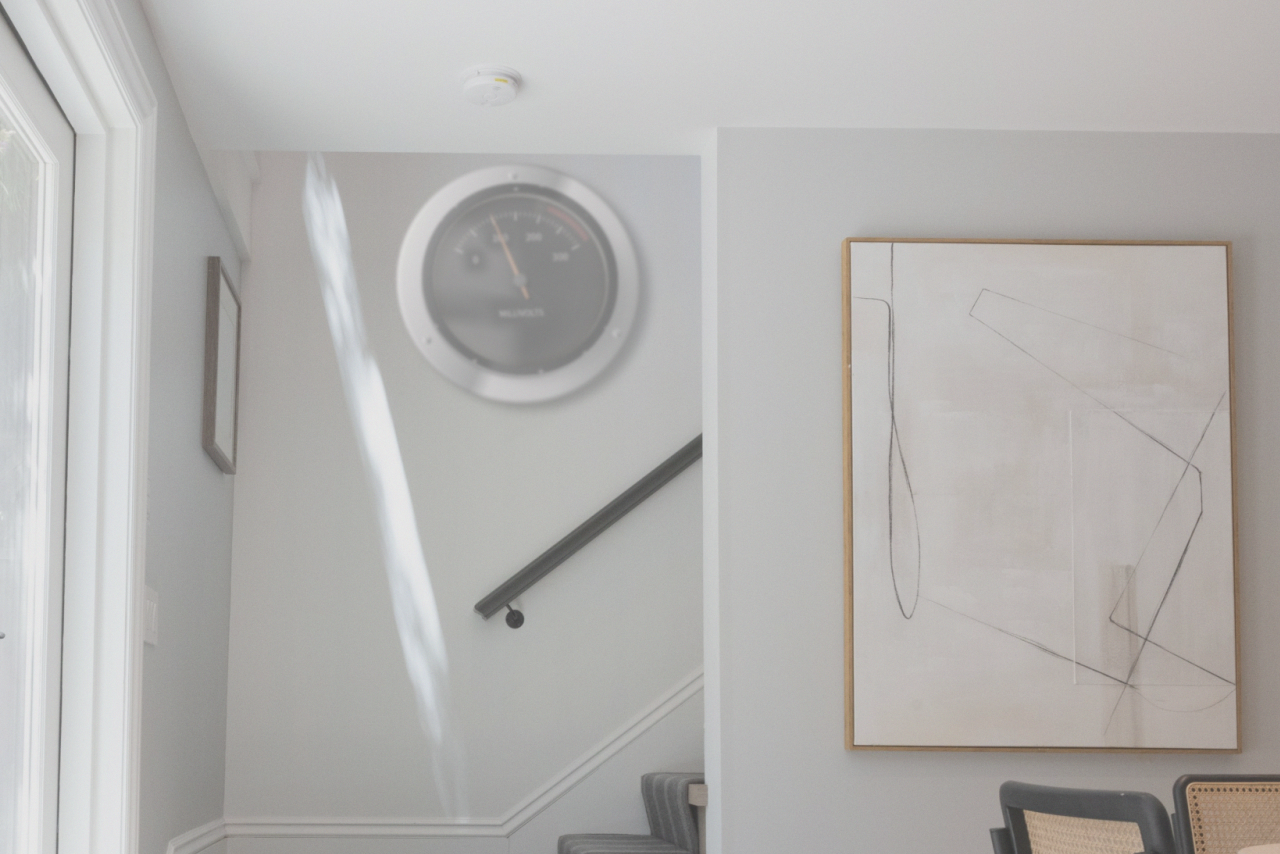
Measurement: 100 mV
